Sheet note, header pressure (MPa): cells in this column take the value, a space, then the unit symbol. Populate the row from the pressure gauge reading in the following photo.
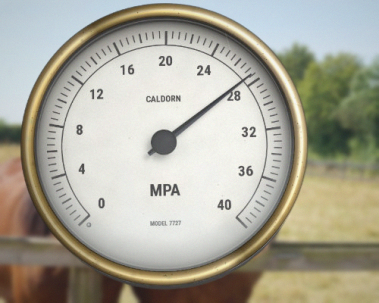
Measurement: 27.5 MPa
